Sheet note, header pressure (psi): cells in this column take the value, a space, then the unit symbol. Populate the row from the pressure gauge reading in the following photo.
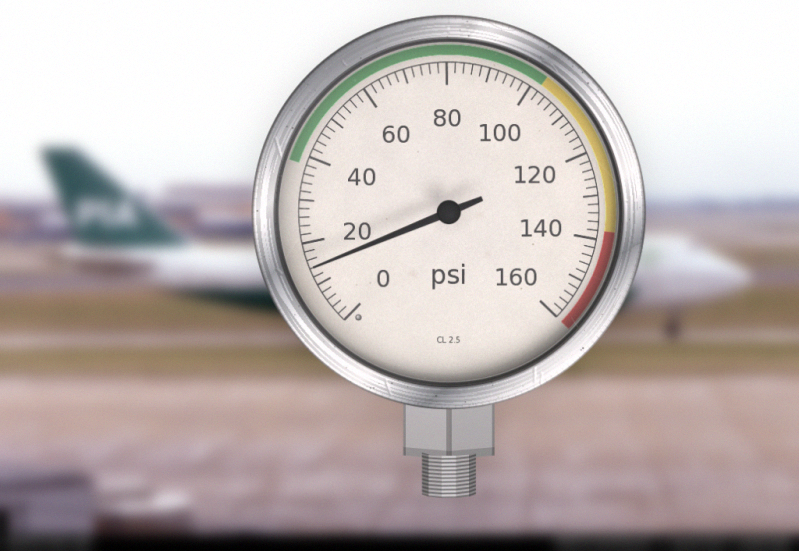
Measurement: 14 psi
